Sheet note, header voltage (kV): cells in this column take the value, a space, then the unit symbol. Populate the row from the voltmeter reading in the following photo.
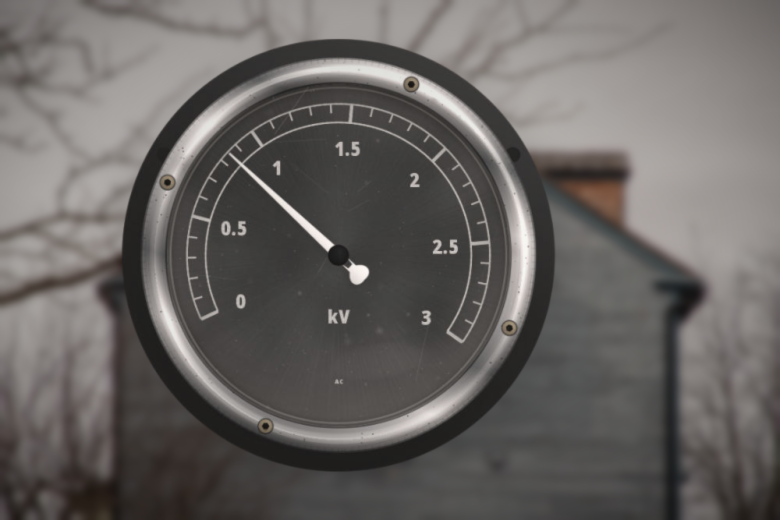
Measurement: 0.85 kV
